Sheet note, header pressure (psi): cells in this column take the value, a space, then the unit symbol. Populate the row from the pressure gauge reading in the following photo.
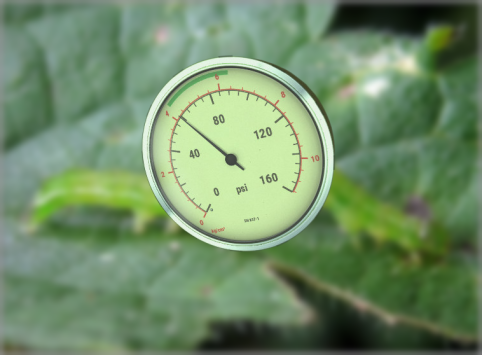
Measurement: 60 psi
